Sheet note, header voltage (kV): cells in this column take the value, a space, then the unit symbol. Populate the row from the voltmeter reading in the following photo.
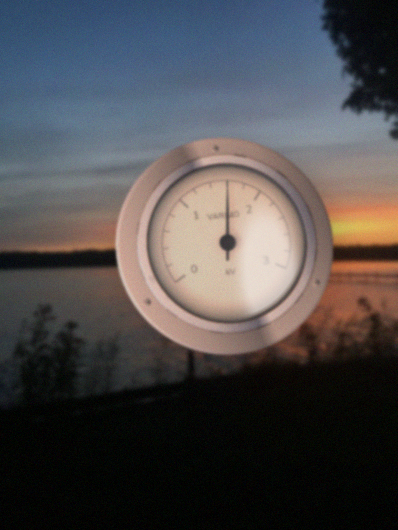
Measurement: 1.6 kV
